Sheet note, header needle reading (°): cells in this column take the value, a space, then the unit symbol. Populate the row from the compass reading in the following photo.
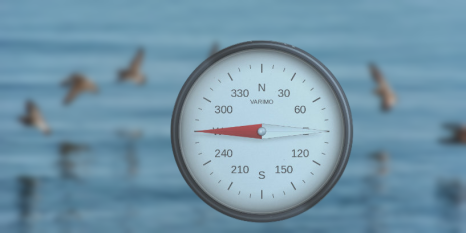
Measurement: 270 °
